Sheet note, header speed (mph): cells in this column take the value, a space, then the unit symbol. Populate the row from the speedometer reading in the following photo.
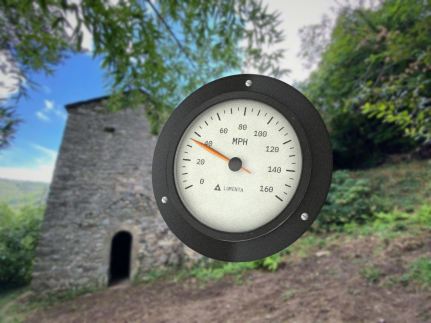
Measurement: 35 mph
